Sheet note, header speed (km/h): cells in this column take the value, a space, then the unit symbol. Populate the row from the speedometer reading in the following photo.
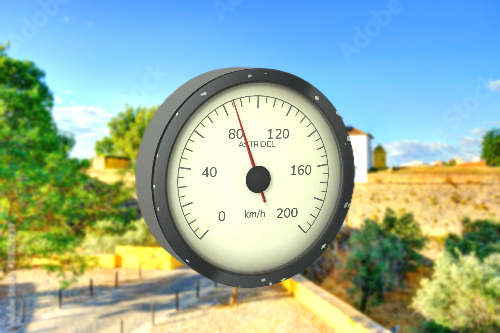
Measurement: 85 km/h
